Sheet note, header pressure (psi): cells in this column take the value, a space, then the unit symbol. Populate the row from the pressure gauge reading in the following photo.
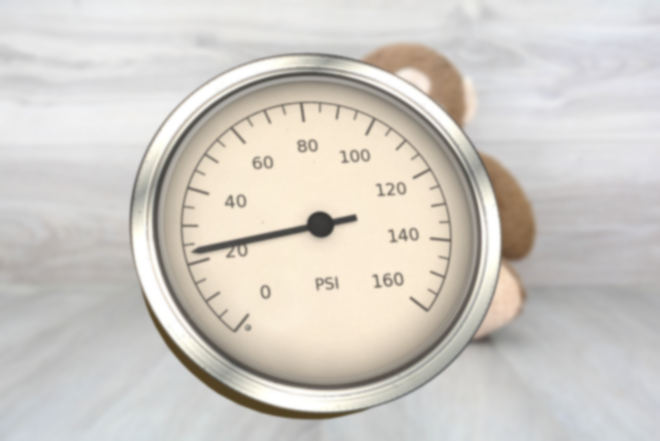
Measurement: 22.5 psi
